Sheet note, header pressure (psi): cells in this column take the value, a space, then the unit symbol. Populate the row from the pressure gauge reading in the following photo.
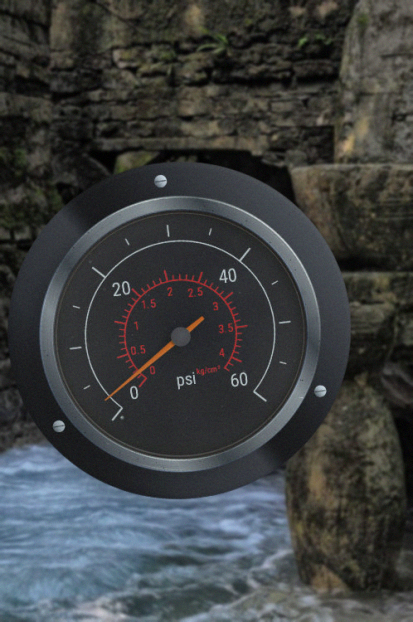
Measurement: 2.5 psi
